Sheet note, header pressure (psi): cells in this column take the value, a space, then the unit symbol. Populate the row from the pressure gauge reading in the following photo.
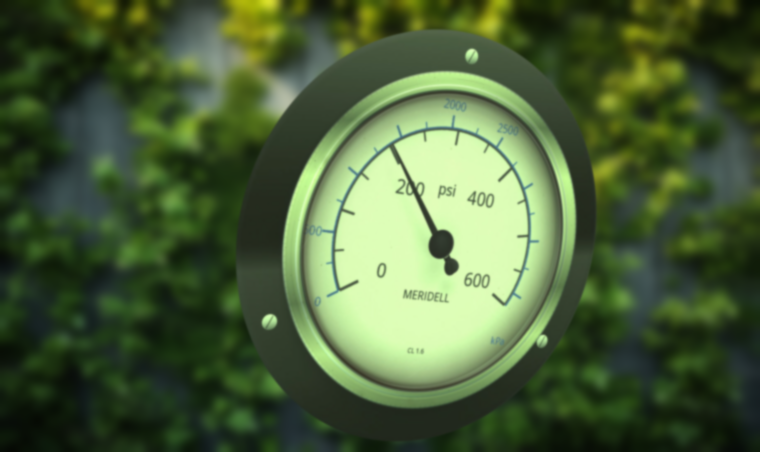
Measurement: 200 psi
